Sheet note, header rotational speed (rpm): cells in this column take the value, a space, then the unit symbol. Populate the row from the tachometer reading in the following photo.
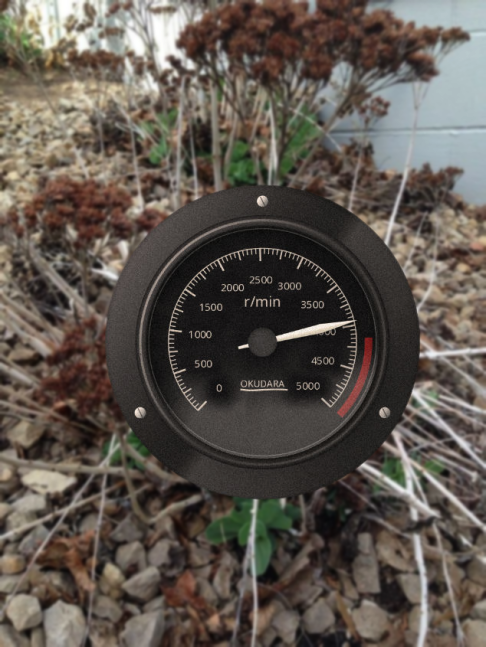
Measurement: 3950 rpm
